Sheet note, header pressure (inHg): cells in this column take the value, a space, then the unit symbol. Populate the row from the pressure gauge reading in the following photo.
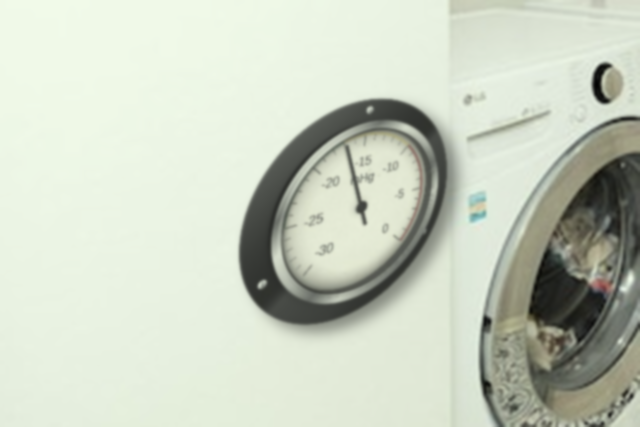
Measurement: -17 inHg
